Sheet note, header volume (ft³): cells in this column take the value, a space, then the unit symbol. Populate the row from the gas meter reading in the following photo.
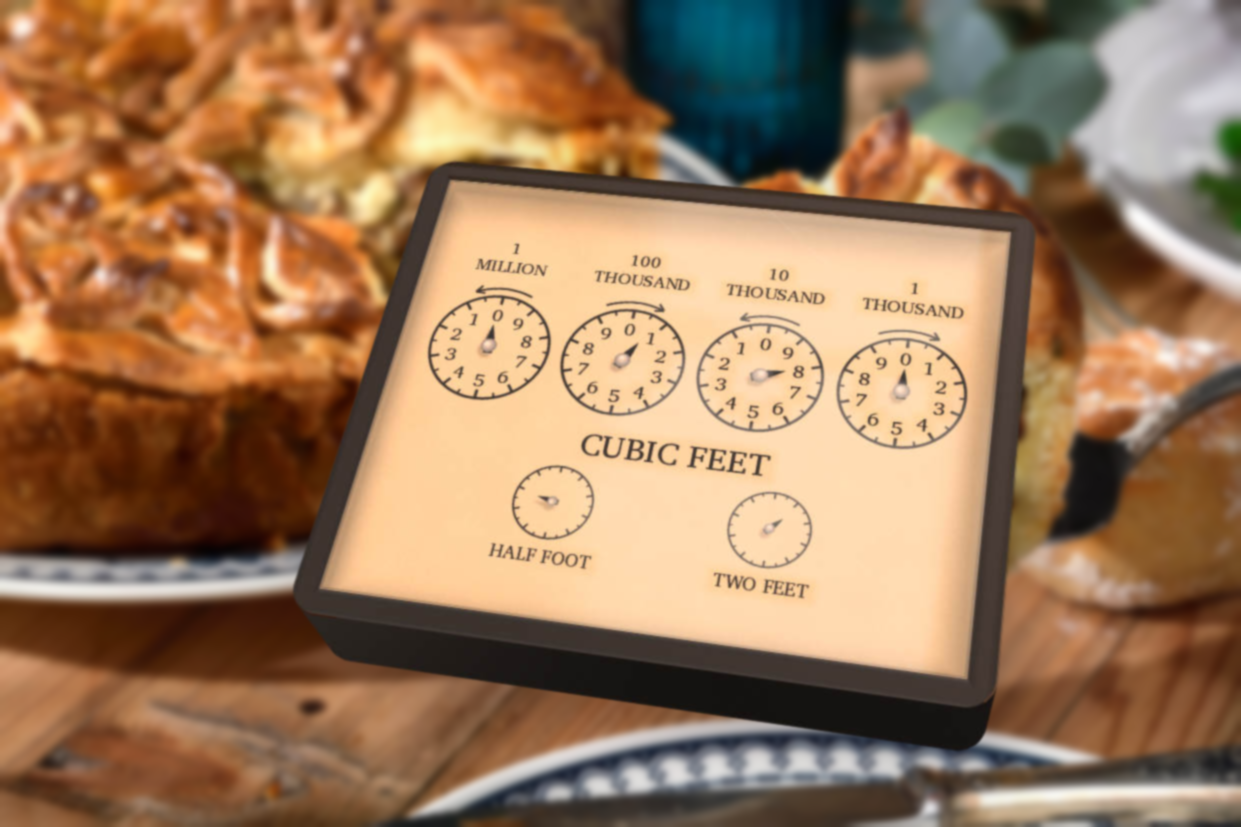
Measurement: 8000 ft³
